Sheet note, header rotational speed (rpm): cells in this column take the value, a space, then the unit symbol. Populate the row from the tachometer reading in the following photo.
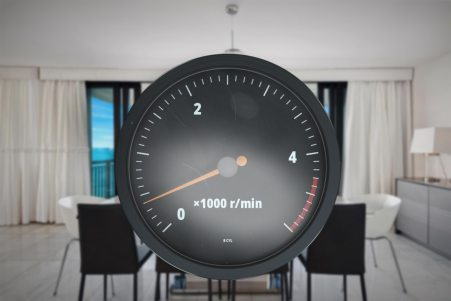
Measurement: 400 rpm
